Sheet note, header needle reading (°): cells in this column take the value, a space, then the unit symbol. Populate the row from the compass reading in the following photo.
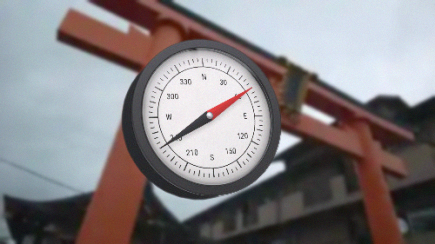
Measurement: 60 °
